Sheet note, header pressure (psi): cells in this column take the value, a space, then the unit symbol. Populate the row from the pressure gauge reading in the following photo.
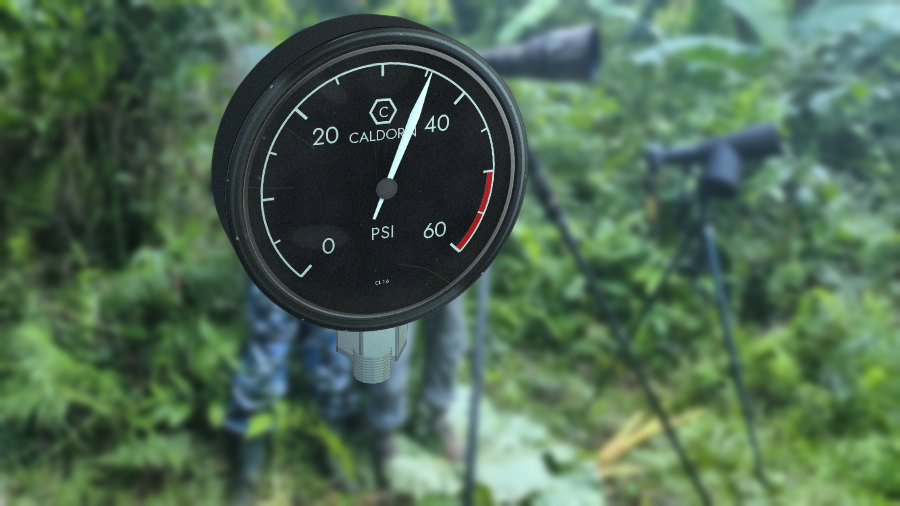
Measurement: 35 psi
